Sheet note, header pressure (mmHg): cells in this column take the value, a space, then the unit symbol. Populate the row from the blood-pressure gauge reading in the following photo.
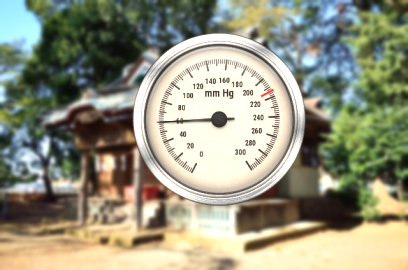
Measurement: 60 mmHg
